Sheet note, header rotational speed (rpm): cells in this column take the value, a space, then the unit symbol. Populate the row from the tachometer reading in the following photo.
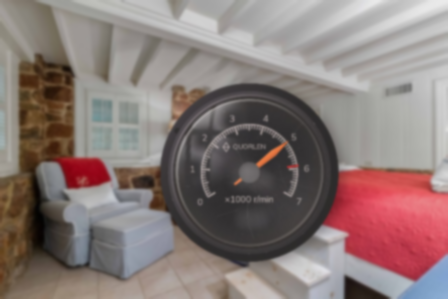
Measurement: 5000 rpm
